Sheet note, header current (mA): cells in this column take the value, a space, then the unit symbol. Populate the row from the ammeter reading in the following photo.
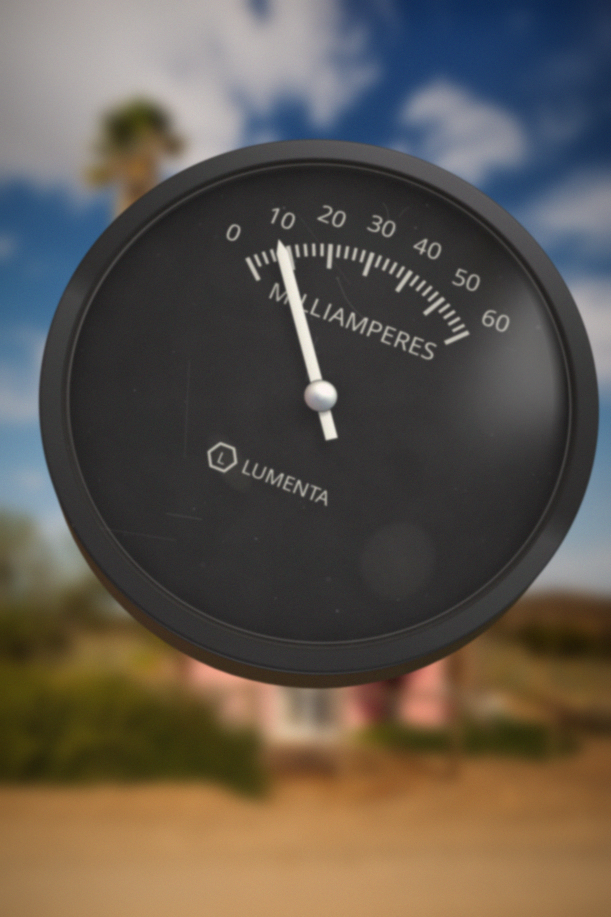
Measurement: 8 mA
